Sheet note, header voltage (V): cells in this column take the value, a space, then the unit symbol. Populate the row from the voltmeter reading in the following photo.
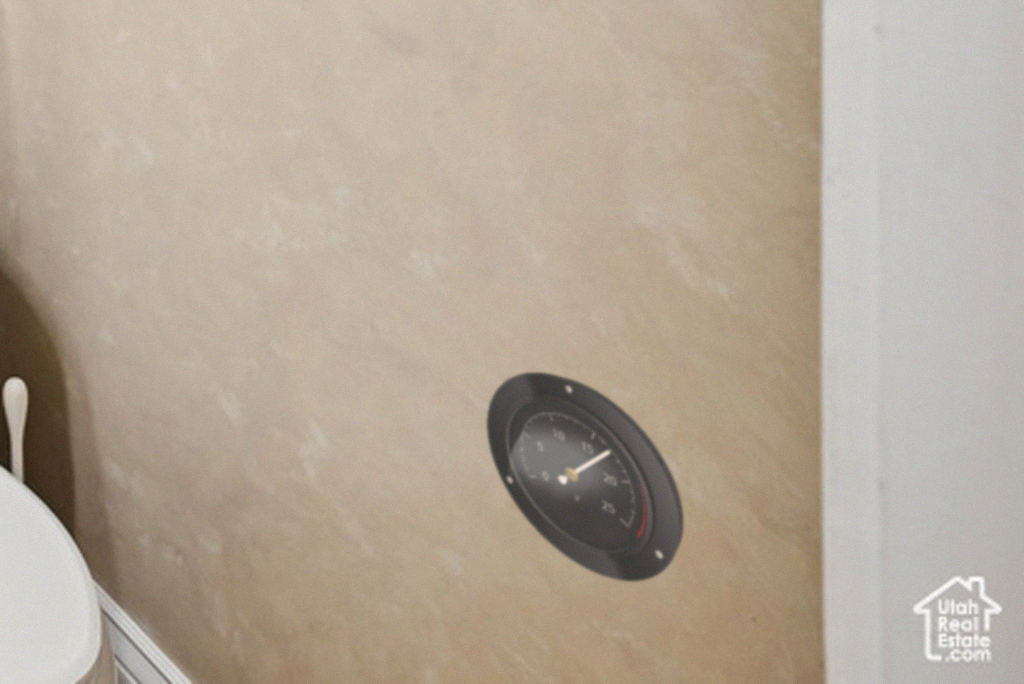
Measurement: 17 V
